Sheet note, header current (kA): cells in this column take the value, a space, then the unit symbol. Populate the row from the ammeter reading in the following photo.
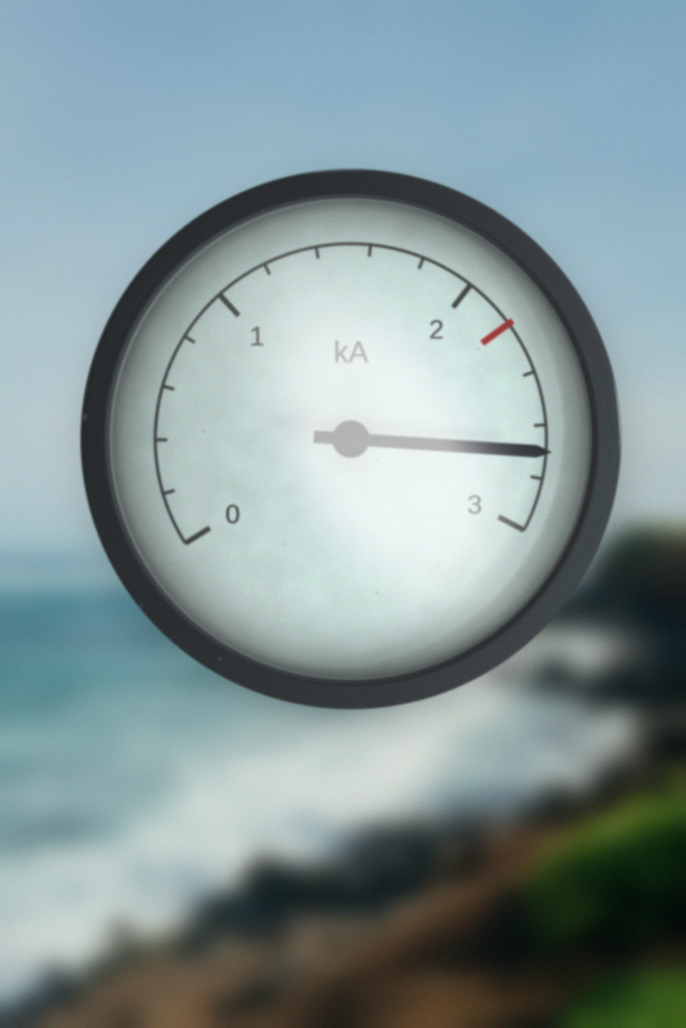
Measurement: 2.7 kA
